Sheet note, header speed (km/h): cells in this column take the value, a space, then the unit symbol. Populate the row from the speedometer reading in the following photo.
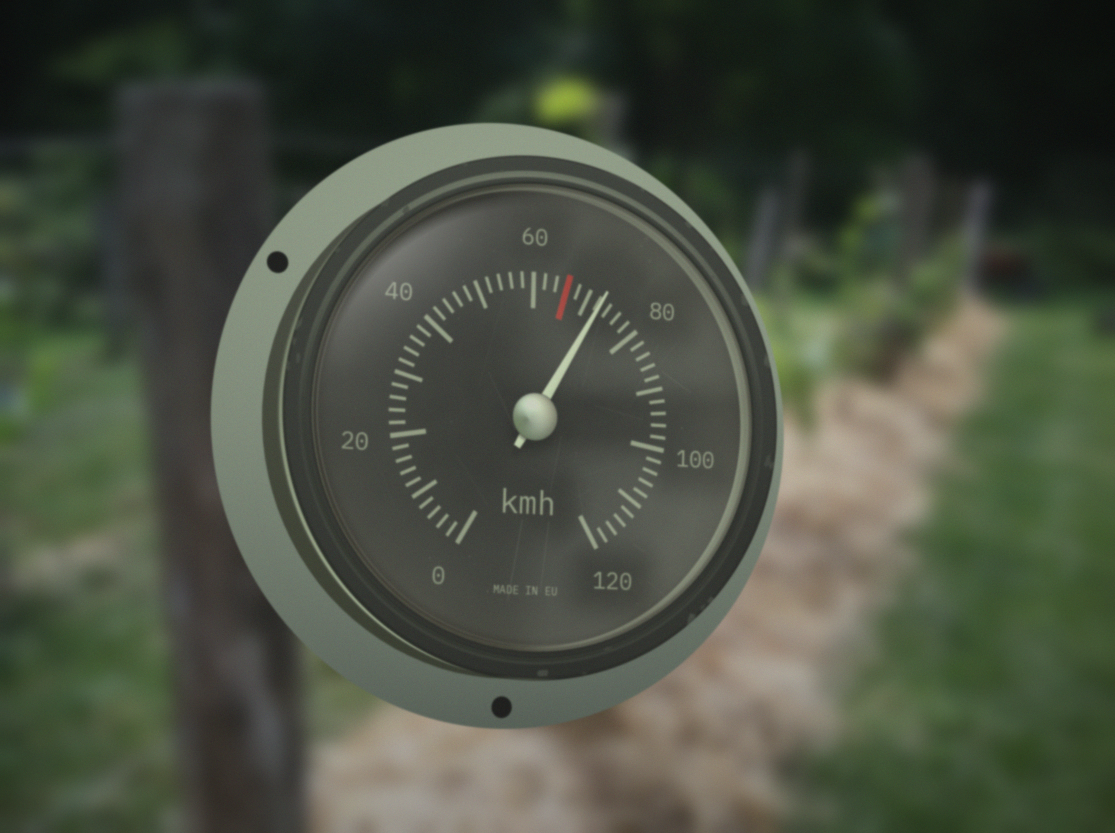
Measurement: 72 km/h
